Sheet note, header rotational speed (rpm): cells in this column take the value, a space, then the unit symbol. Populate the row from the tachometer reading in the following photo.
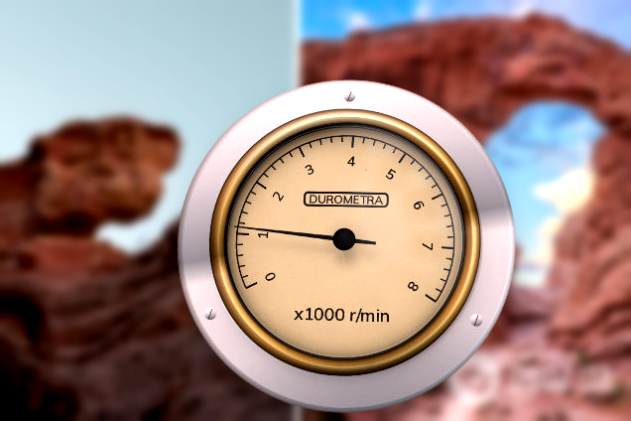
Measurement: 1100 rpm
